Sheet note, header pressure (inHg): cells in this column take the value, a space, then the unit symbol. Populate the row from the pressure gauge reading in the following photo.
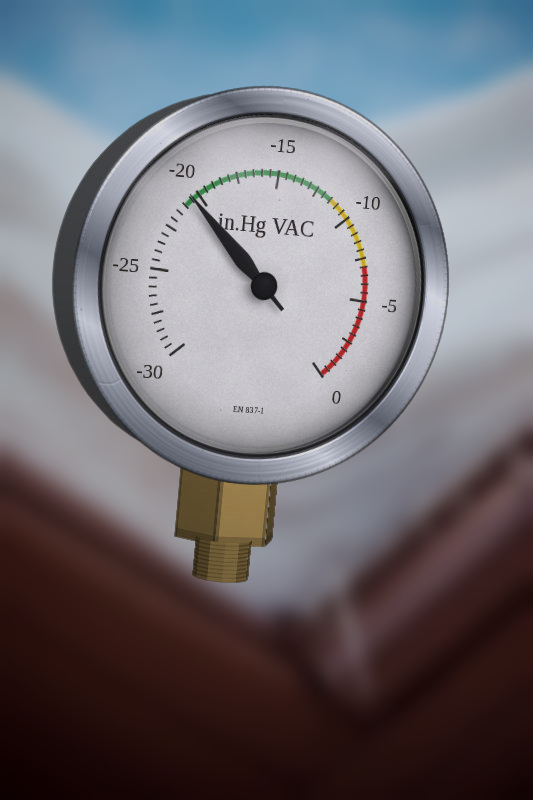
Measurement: -20.5 inHg
